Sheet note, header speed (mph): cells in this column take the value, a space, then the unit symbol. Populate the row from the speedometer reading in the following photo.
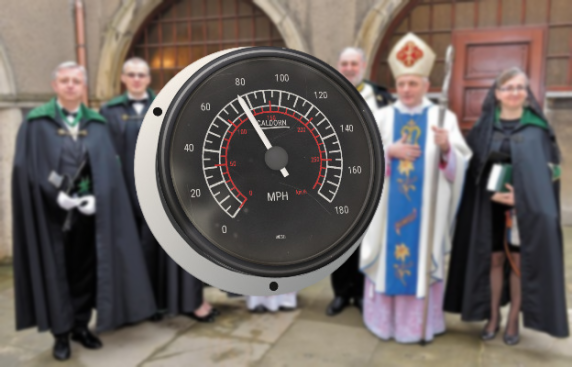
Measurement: 75 mph
